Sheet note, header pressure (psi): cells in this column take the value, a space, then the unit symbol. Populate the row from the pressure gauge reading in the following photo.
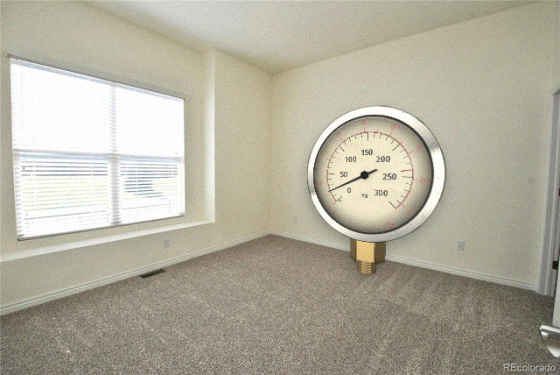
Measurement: 20 psi
